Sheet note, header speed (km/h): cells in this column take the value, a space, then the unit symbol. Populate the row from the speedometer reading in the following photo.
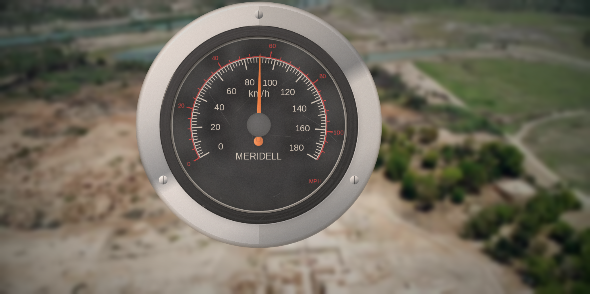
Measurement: 90 km/h
